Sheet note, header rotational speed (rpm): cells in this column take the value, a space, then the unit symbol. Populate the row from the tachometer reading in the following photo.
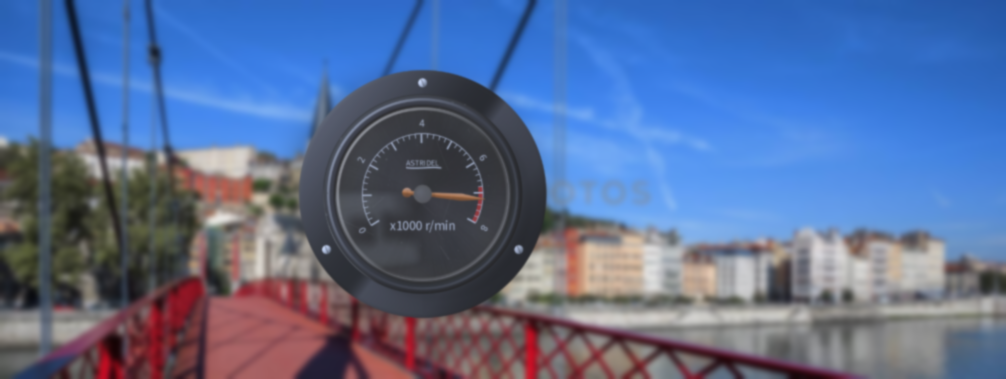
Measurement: 7200 rpm
